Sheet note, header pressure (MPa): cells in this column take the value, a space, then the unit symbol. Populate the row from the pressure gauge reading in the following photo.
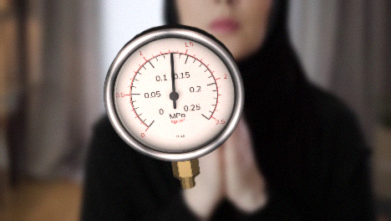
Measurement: 0.13 MPa
